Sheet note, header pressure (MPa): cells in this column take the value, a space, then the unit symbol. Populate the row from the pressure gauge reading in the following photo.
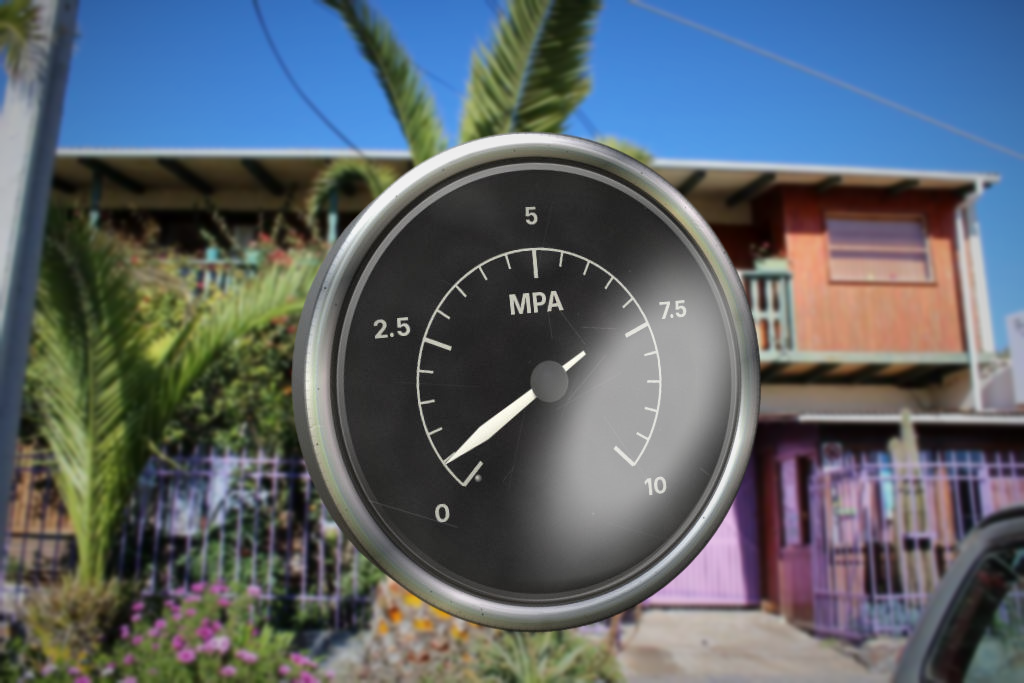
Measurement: 0.5 MPa
